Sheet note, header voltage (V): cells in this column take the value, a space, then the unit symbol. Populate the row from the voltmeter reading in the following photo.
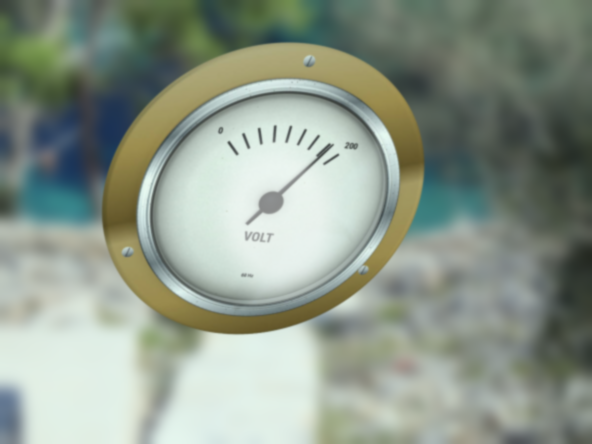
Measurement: 175 V
